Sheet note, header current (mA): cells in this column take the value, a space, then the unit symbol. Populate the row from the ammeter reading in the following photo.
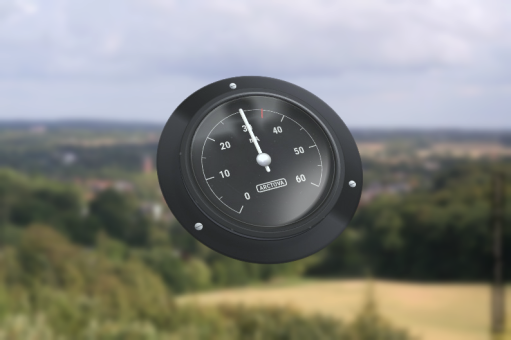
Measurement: 30 mA
